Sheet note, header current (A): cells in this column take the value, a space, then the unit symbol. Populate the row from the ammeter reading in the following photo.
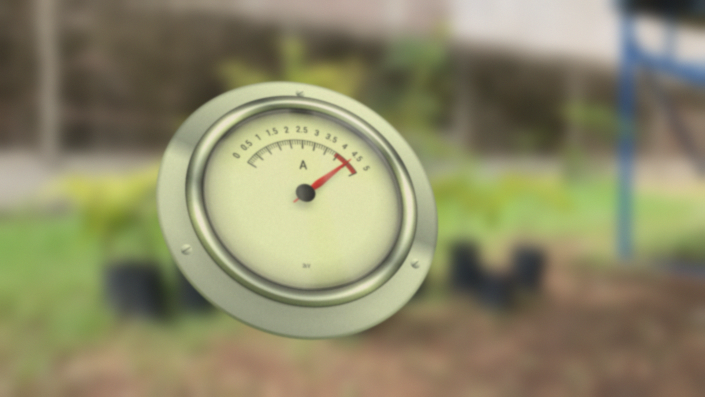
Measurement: 4.5 A
